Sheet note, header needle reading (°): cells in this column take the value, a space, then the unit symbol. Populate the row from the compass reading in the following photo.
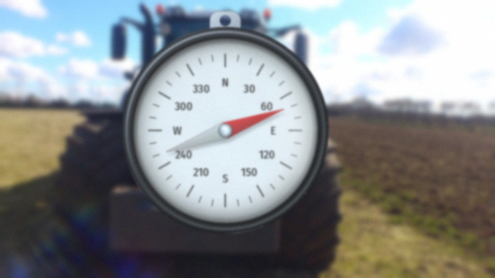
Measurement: 70 °
